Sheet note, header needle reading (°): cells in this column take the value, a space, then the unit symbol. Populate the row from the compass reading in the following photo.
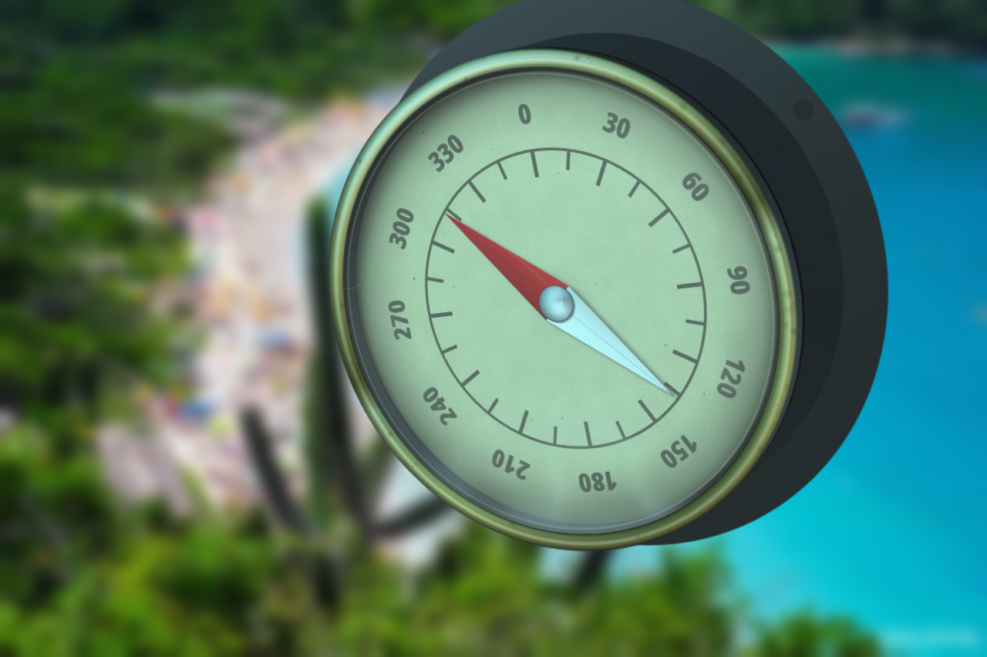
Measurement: 315 °
